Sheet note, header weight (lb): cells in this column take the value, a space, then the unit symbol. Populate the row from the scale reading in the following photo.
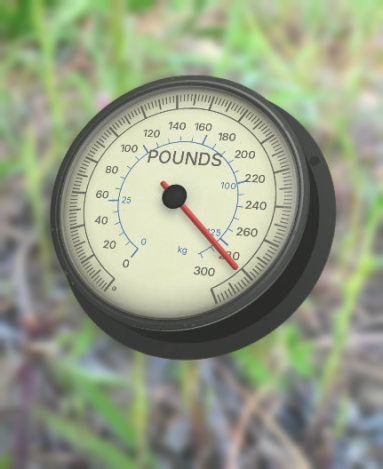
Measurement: 282 lb
